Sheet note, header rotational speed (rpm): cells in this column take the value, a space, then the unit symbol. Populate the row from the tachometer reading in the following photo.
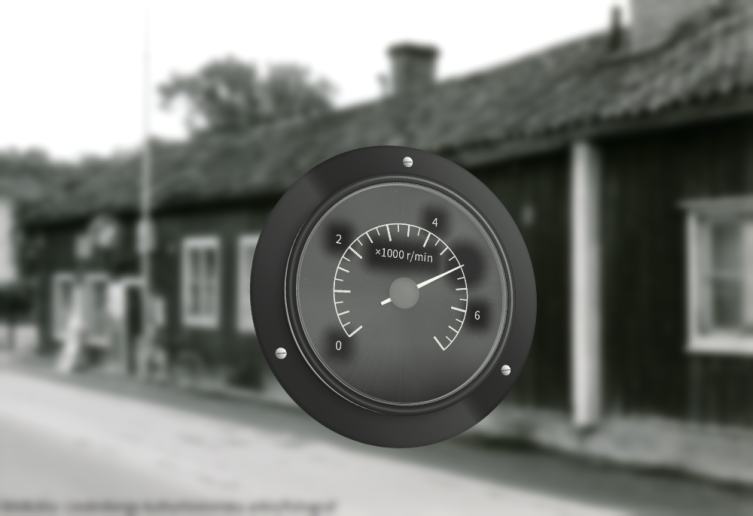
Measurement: 5000 rpm
